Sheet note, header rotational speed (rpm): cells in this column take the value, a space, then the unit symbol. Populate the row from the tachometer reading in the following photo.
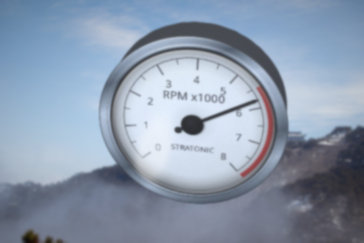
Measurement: 5750 rpm
